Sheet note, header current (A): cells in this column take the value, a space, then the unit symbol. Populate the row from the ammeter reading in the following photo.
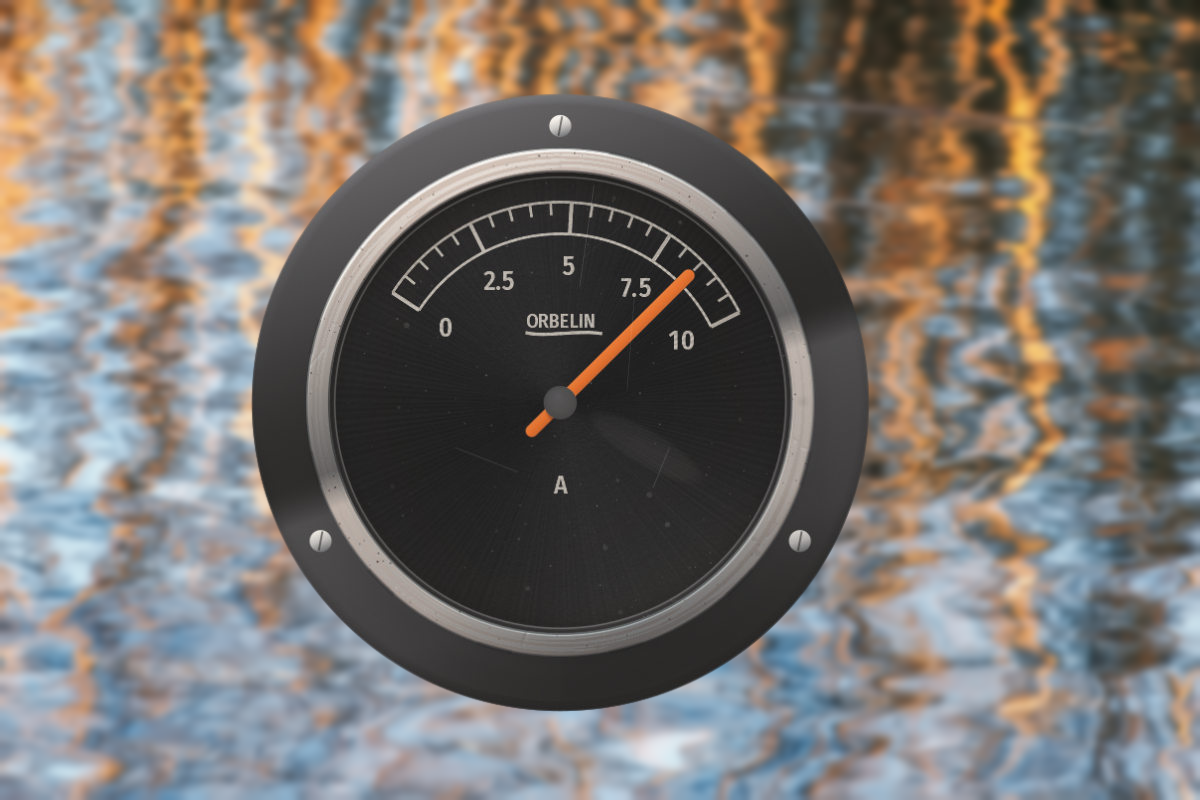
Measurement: 8.5 A
